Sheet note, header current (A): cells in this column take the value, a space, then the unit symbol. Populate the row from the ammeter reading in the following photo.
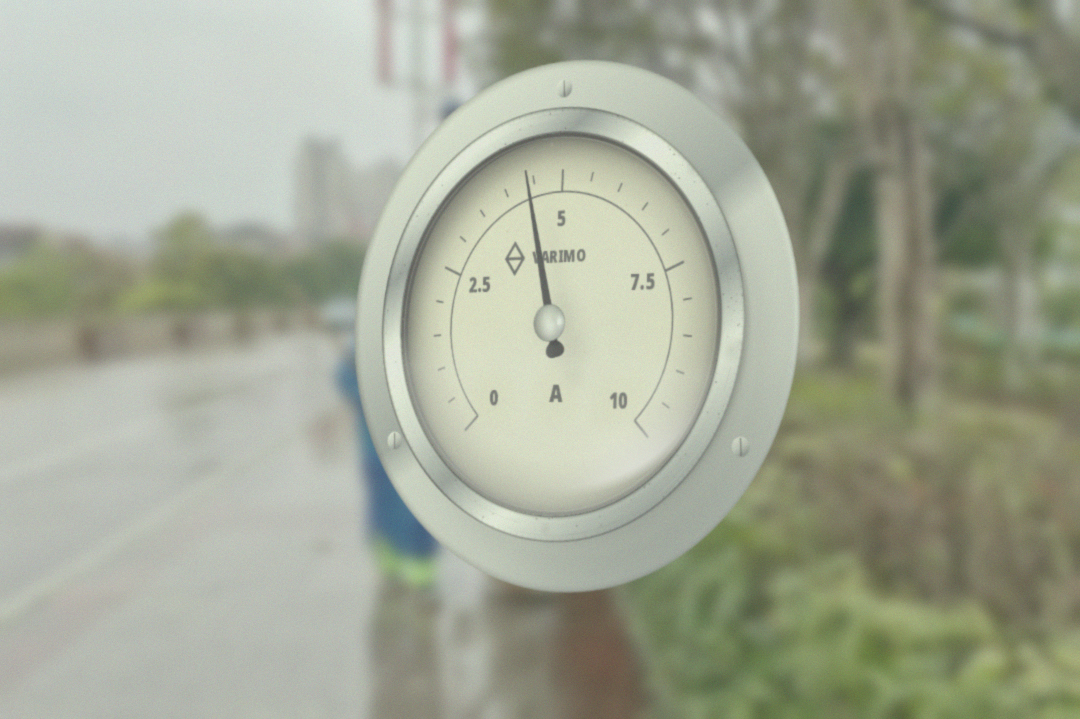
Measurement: 4.5 A
